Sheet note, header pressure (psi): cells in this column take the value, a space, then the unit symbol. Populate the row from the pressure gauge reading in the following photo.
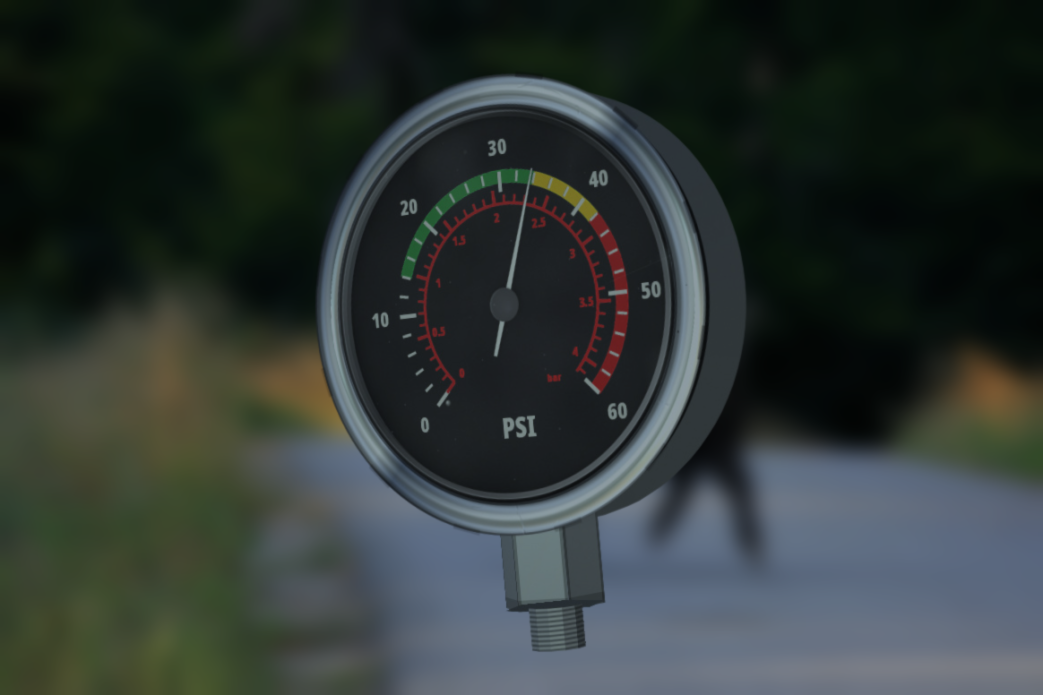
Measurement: 34 psi
